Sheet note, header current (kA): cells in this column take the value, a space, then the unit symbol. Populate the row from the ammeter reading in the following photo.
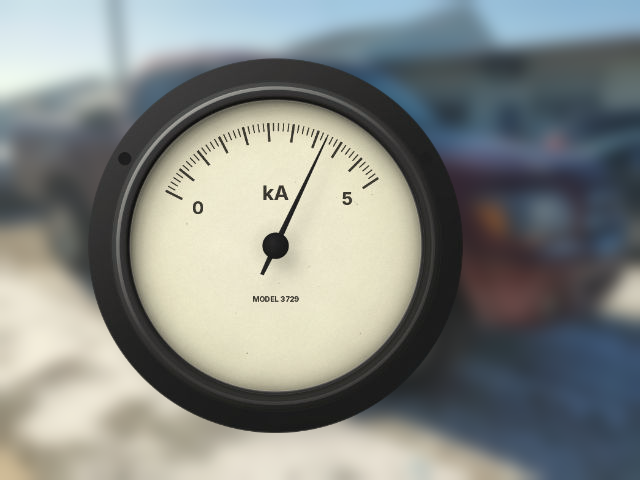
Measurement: 3.7 kA
